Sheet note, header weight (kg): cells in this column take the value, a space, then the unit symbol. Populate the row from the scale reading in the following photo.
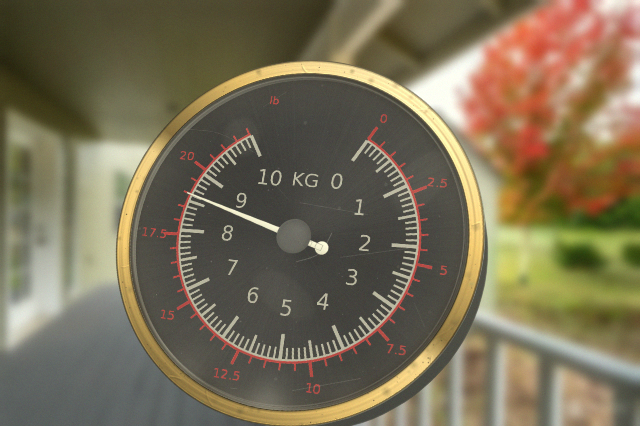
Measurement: 8.6 kg
